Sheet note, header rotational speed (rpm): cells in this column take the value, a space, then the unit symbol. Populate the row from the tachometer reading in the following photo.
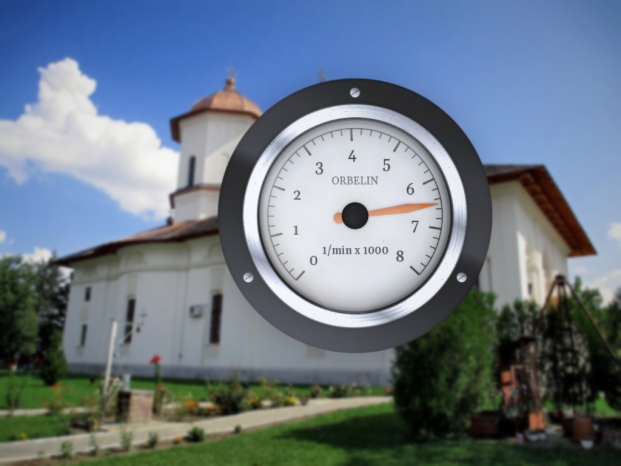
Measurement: 6500 rpm
